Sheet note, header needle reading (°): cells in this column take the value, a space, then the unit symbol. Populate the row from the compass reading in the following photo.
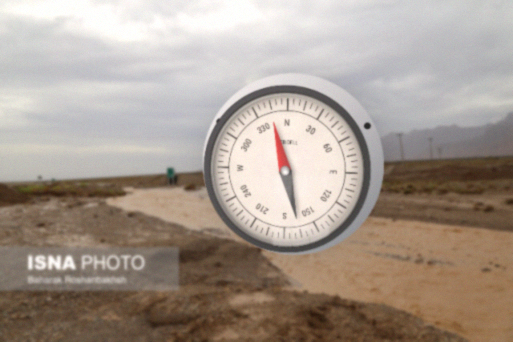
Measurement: 345 °
